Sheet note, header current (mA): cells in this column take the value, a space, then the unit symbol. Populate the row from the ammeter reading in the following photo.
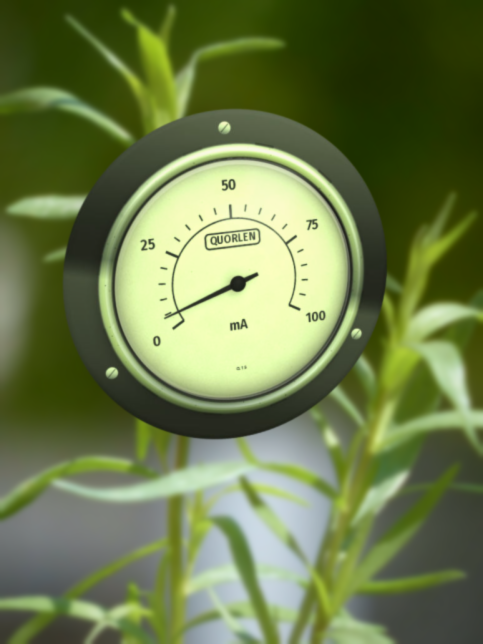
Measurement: 5 mA
